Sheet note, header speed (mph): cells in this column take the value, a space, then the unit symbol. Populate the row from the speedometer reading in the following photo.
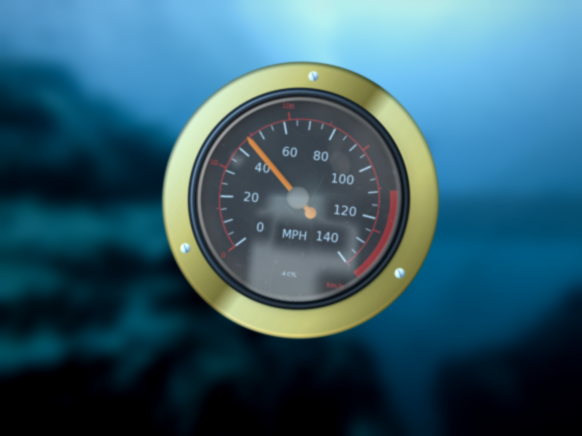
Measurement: 45 mph
